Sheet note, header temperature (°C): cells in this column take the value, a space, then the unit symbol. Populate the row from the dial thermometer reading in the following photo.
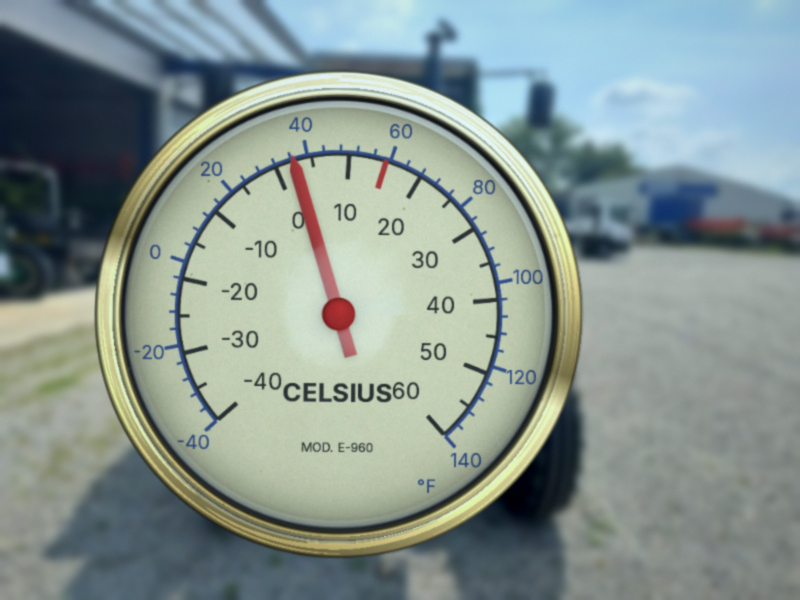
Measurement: 2.5 °C
